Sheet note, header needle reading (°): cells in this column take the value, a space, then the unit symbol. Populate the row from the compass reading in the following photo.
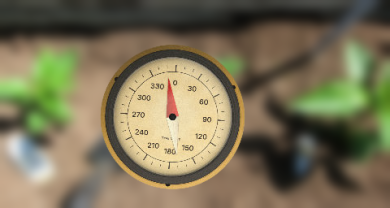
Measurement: 350 °
